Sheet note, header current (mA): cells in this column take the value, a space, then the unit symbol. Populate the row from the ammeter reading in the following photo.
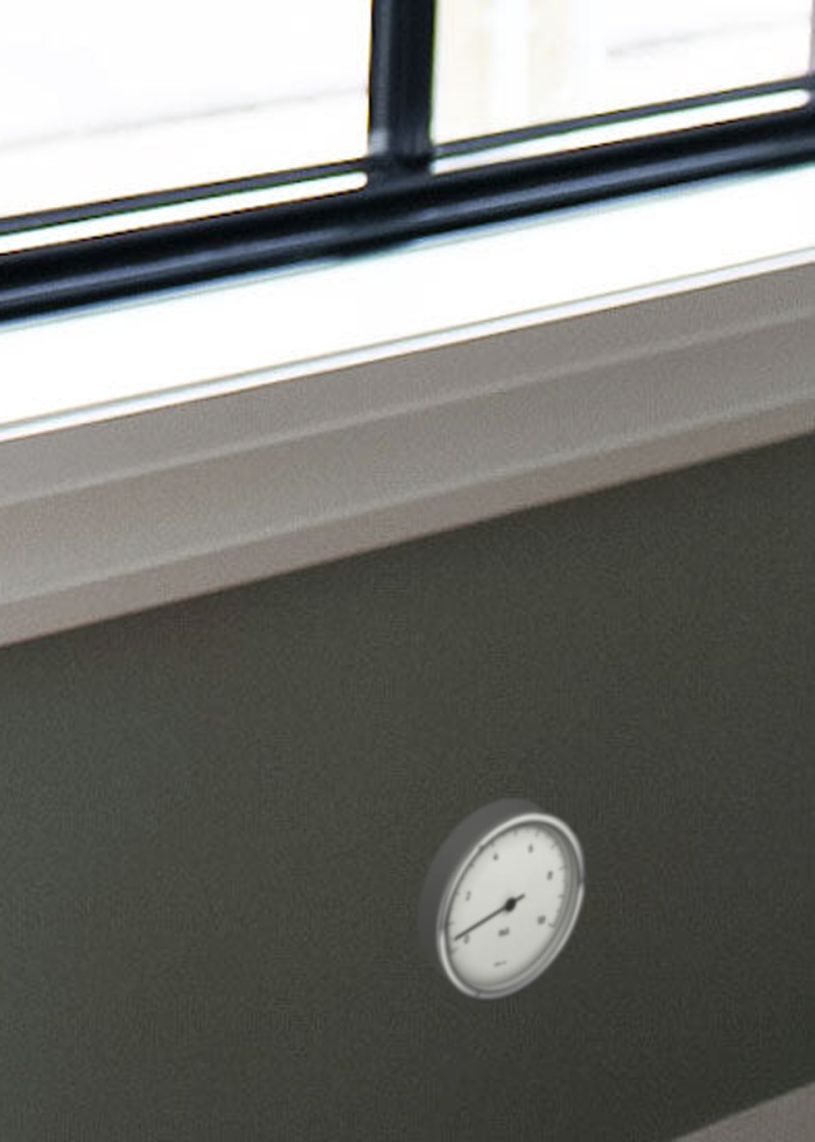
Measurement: 0.5 mA
